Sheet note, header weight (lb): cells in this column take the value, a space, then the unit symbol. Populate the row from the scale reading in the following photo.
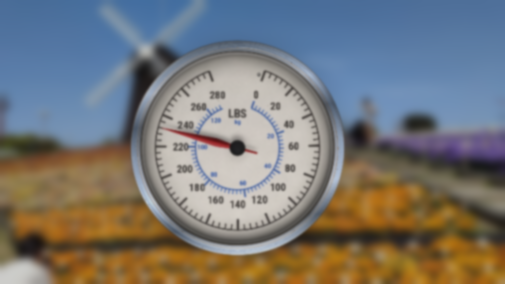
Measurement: 232 lb
